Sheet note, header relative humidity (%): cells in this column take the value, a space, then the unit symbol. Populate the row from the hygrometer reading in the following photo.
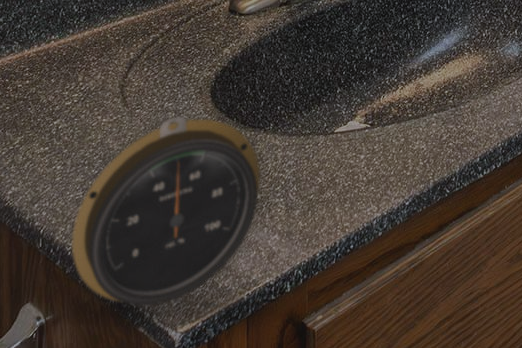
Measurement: 50 %
